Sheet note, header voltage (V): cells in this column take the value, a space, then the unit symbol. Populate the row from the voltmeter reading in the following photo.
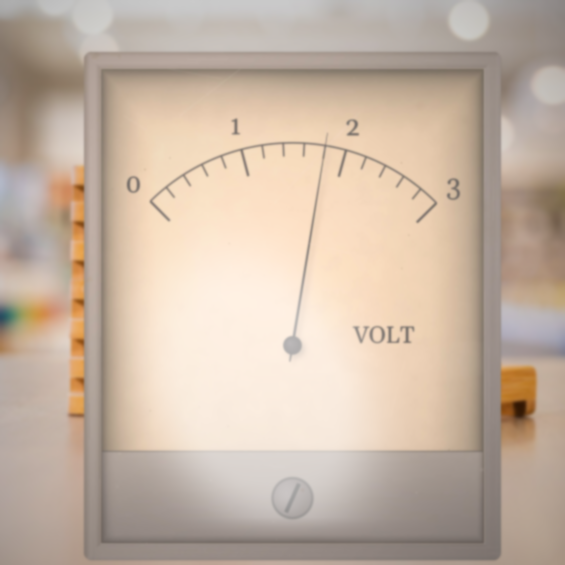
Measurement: 1.8 V
